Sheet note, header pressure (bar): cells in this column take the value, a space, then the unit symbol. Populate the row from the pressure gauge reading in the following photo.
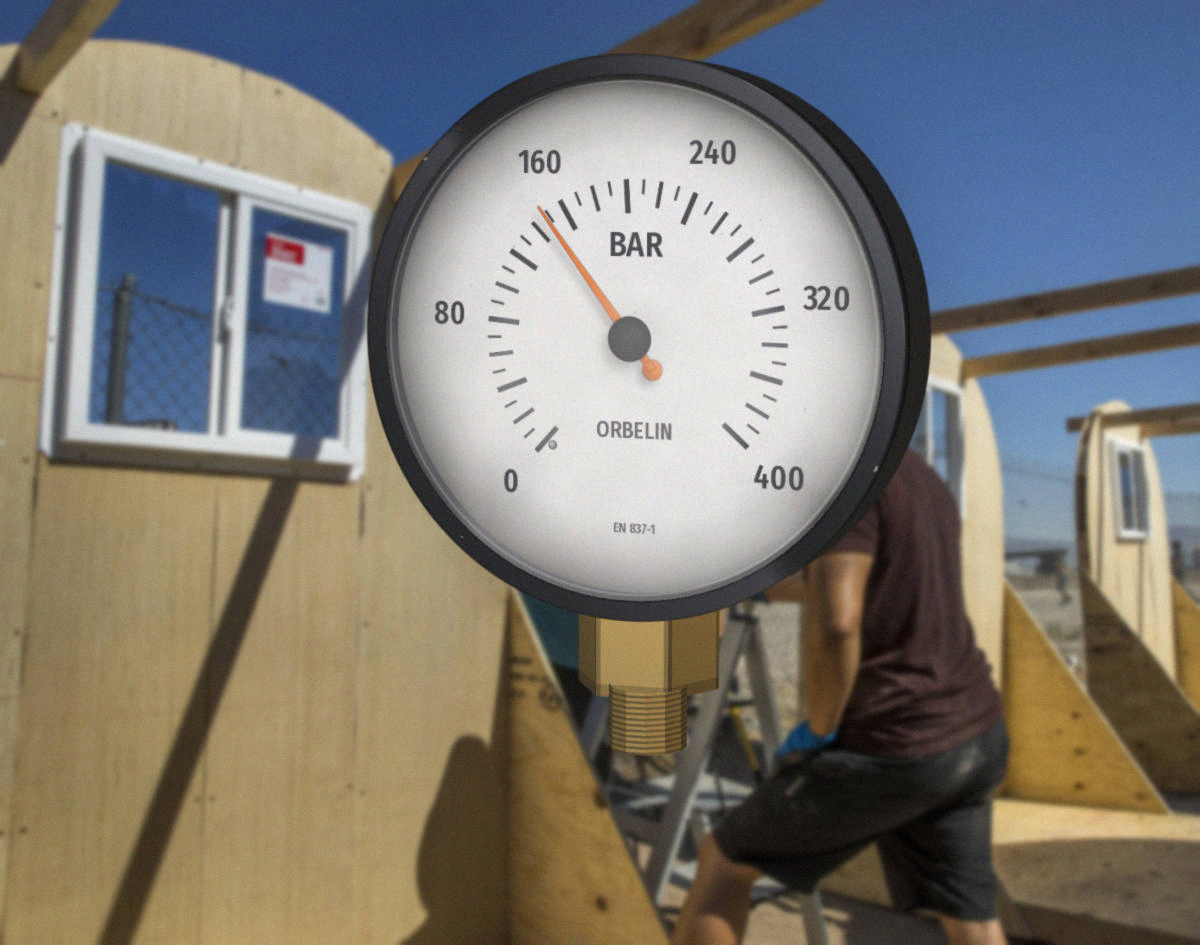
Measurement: 150 bar
